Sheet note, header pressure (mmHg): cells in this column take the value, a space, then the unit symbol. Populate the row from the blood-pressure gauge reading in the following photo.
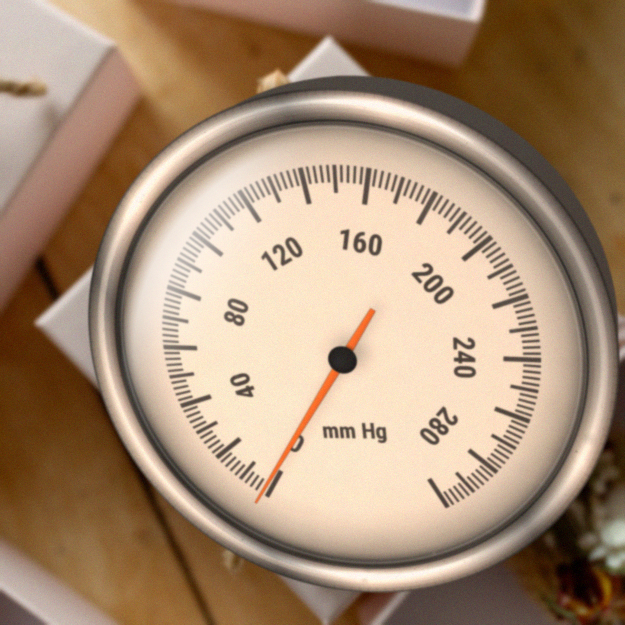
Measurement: 2 mmHg
